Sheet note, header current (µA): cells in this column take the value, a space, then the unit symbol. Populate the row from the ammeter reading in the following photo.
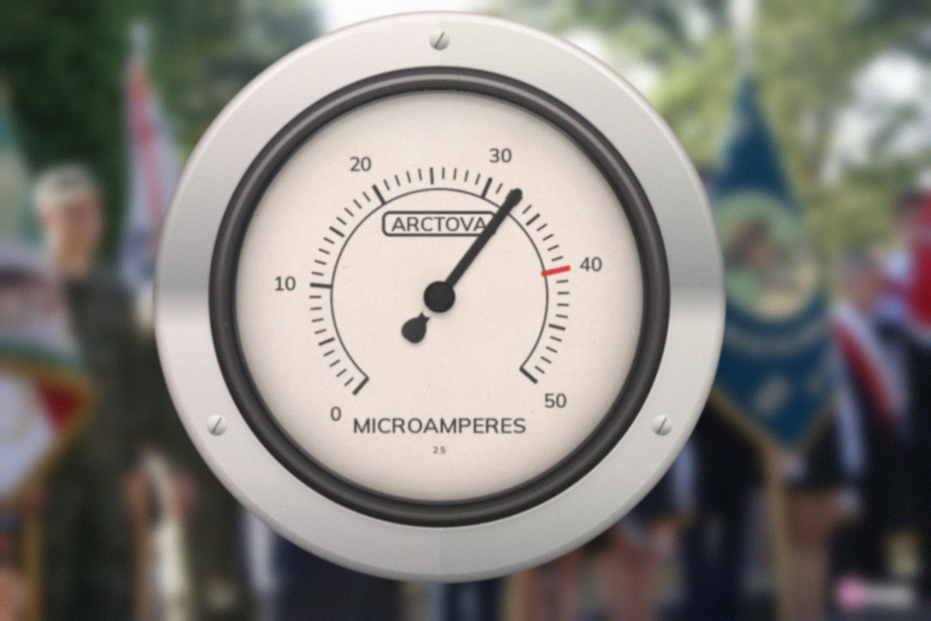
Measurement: 32.5 µA
